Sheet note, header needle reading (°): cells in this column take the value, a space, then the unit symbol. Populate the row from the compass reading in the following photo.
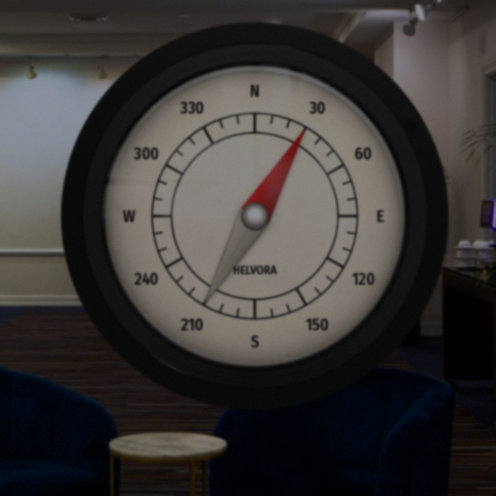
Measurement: 30 °
